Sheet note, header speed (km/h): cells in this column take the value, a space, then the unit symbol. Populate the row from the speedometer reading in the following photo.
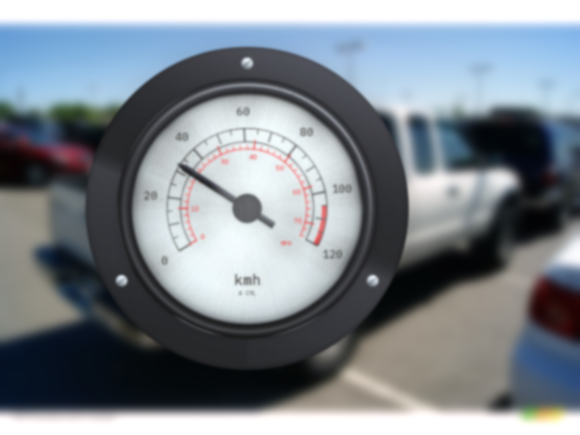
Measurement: 32.5 km/h
